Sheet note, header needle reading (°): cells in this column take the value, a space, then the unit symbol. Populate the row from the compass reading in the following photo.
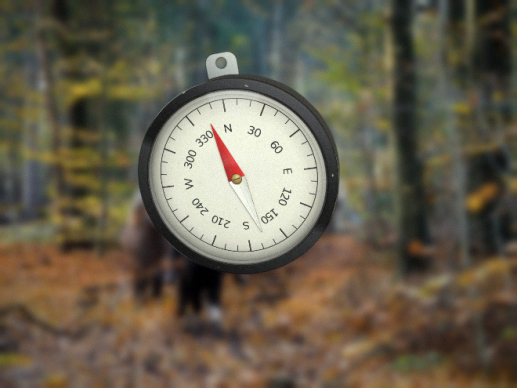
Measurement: 345 °
